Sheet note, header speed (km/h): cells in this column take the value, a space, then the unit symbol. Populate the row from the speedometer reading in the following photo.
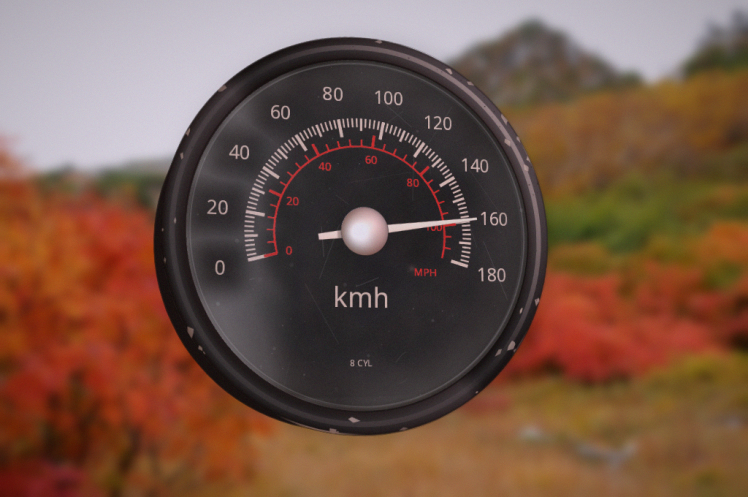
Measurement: 160 km/h
